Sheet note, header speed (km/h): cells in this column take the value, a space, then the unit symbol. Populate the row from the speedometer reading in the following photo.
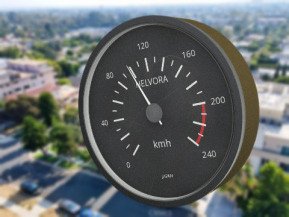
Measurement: 100 km/h
